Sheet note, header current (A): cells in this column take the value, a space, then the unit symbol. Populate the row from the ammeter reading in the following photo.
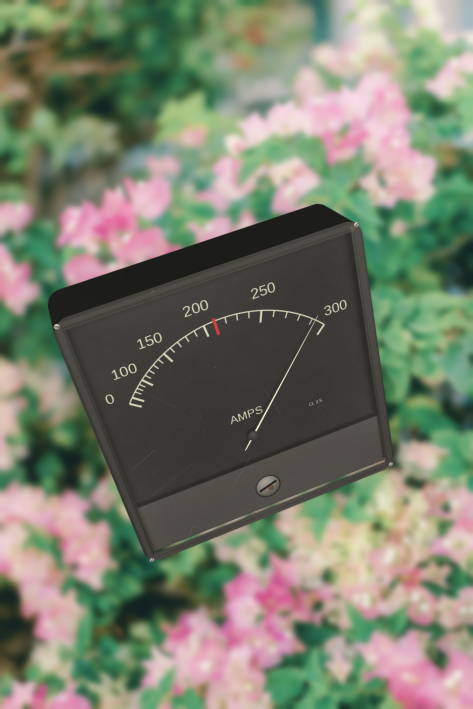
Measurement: 290 A
